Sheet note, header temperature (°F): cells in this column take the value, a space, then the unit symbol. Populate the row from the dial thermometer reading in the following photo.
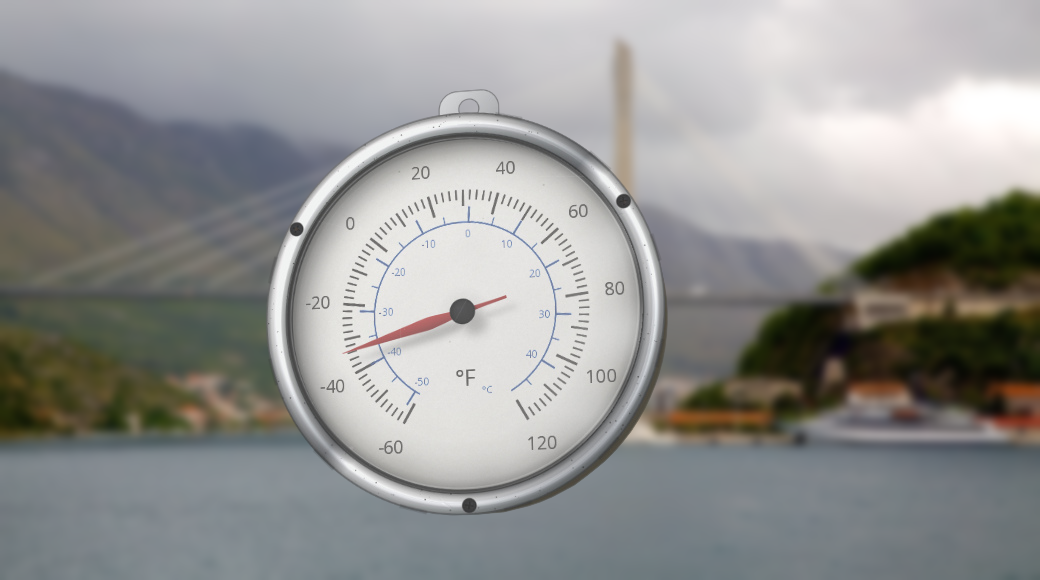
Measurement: -34 °F
